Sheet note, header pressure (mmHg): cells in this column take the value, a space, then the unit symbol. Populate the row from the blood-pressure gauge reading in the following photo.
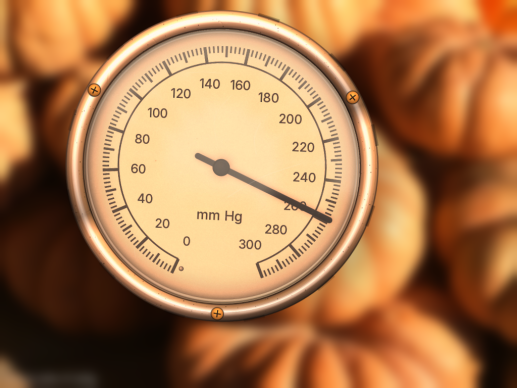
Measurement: 258 mmHg
